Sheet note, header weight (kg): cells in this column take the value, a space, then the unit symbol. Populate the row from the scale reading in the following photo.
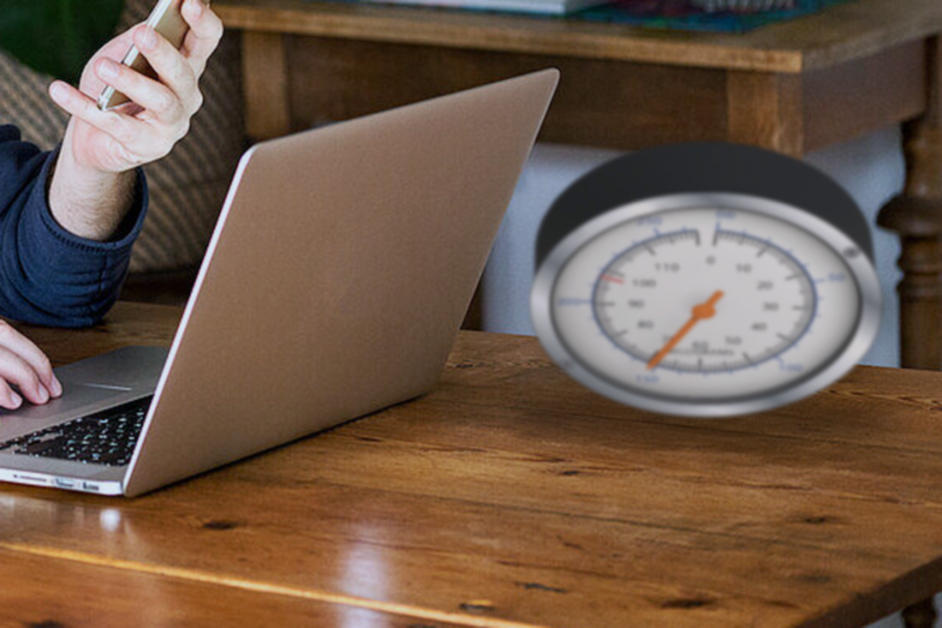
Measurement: 70 kg
